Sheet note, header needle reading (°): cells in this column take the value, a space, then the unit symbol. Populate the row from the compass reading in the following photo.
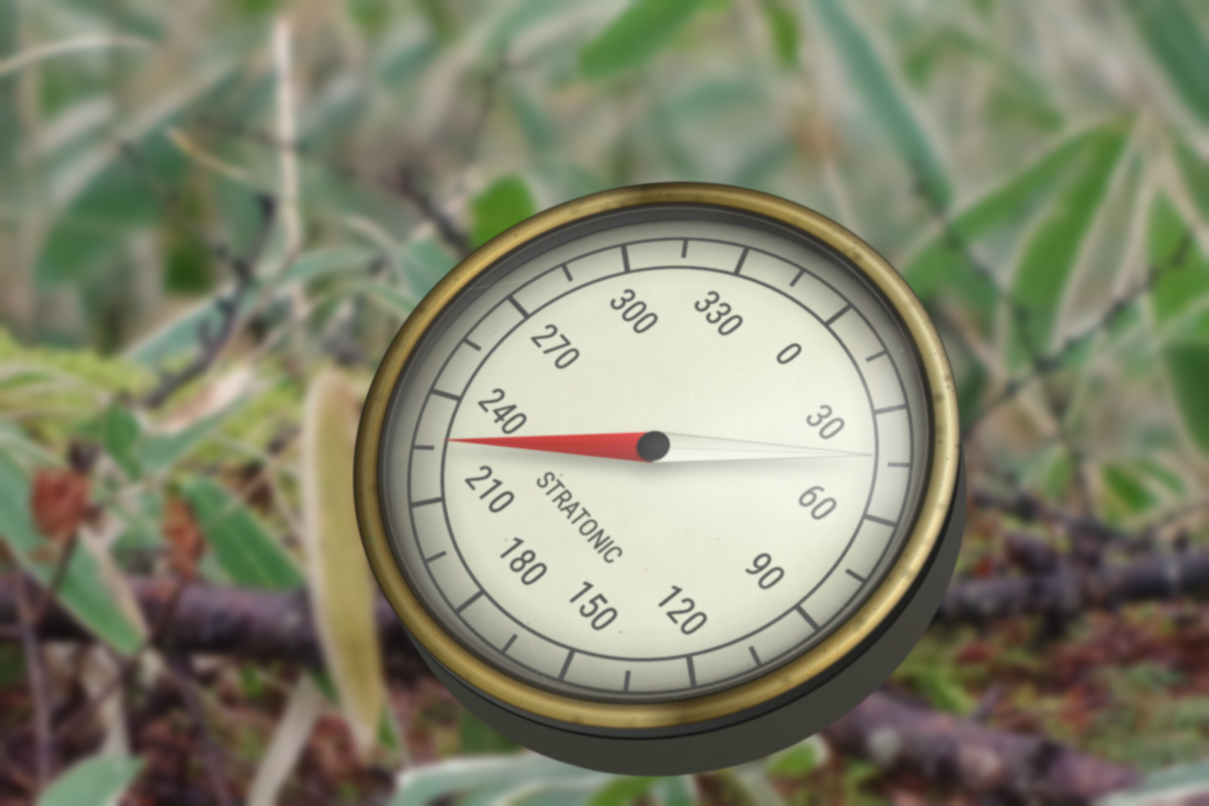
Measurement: 225 °
